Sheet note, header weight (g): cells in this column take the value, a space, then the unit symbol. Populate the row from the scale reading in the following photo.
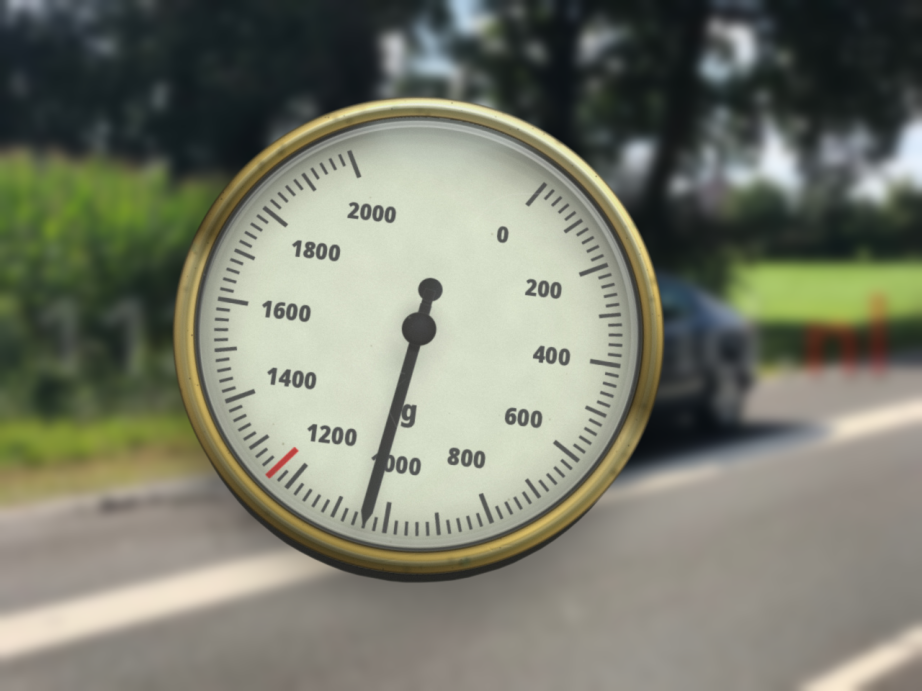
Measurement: 1040 g
